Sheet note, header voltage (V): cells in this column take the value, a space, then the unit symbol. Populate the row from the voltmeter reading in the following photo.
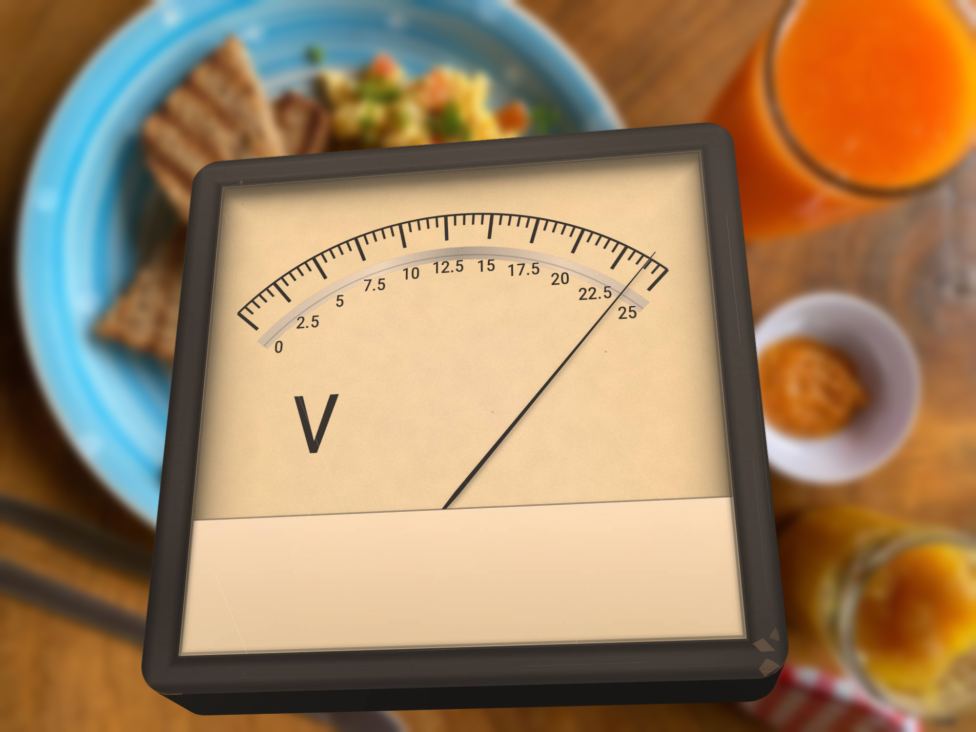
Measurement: 24 V
